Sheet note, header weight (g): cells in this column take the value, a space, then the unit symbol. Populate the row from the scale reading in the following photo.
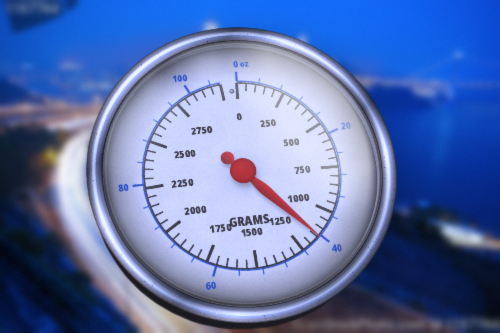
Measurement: 1150 g
